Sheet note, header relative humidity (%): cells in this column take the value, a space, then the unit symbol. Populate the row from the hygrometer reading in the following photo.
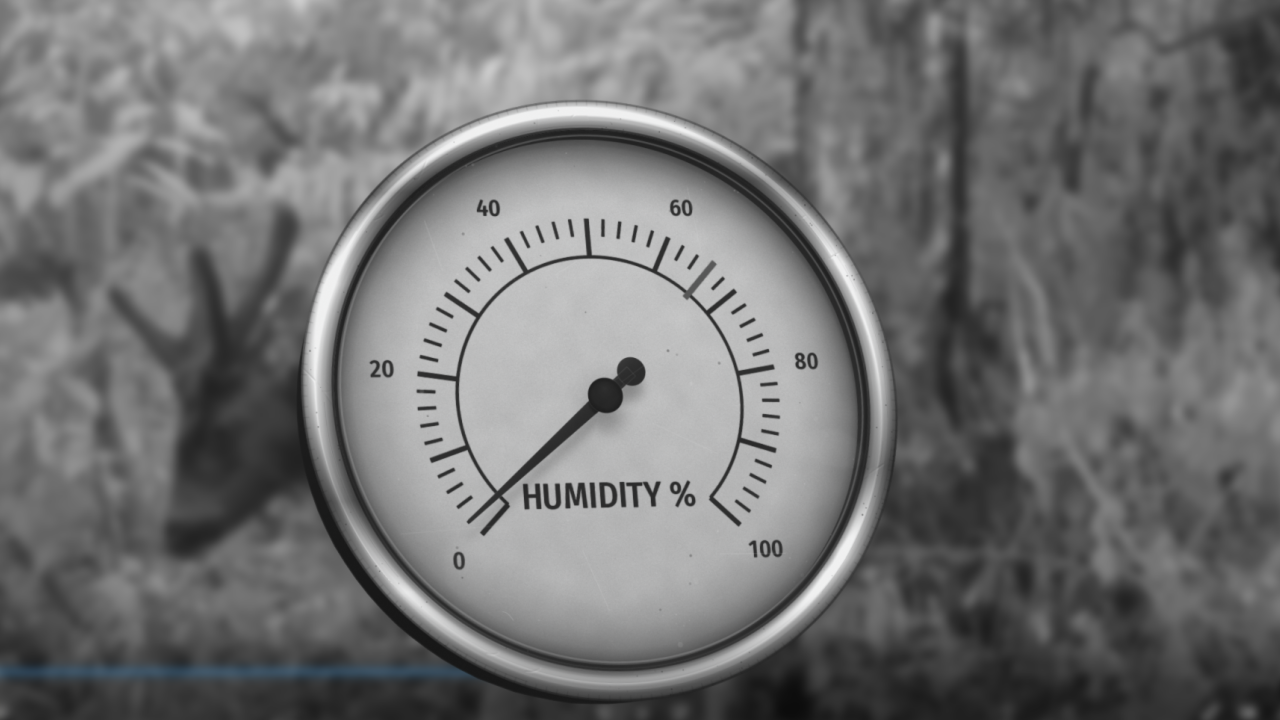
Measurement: 2 %
